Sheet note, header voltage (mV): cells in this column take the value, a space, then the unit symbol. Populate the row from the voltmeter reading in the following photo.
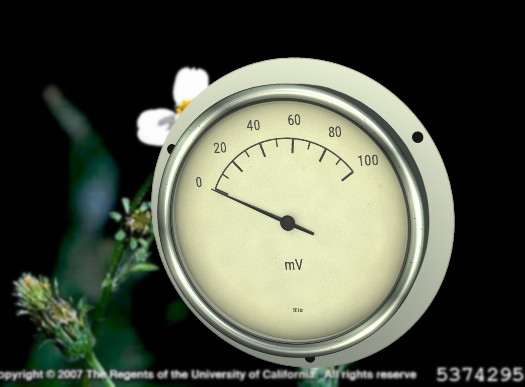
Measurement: 0 mV
